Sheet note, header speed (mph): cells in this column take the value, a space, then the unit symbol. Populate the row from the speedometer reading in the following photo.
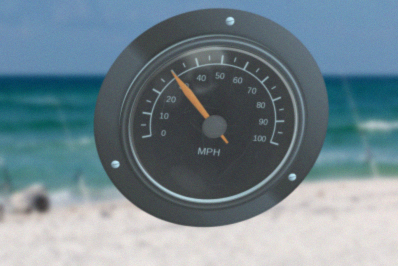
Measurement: 30 mph
